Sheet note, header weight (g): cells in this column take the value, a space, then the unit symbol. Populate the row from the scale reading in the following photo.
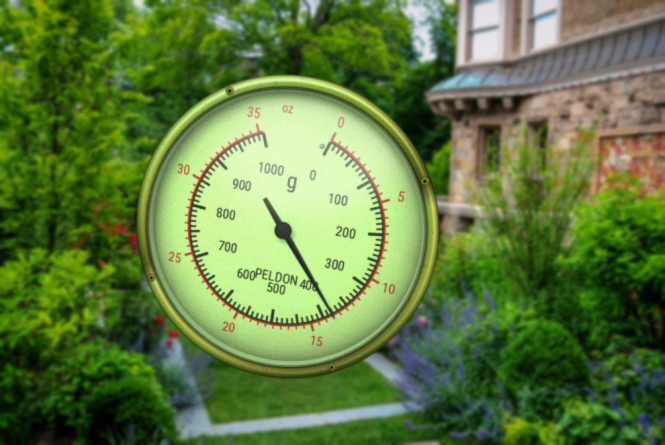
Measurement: 380 g
